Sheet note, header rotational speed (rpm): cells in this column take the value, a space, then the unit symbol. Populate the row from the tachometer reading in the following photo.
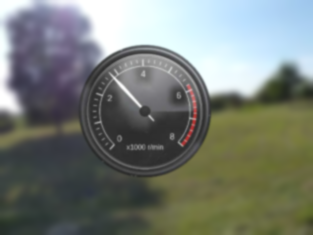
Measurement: 2800 rpm
